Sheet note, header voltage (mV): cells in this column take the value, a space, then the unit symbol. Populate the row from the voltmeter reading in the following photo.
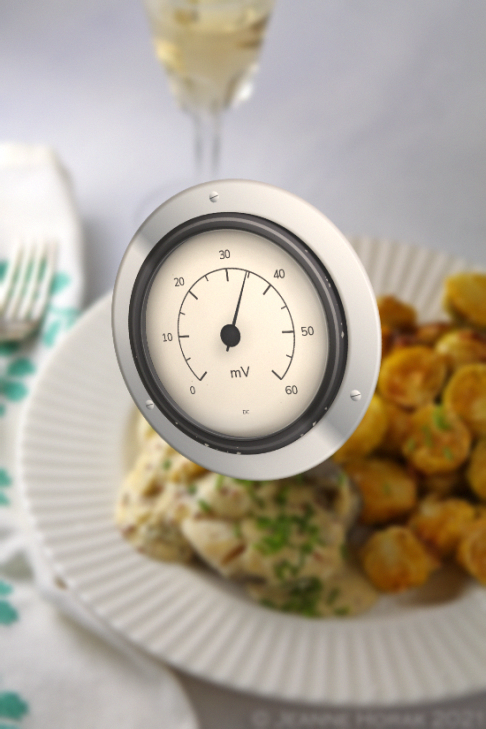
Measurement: 35 mV
